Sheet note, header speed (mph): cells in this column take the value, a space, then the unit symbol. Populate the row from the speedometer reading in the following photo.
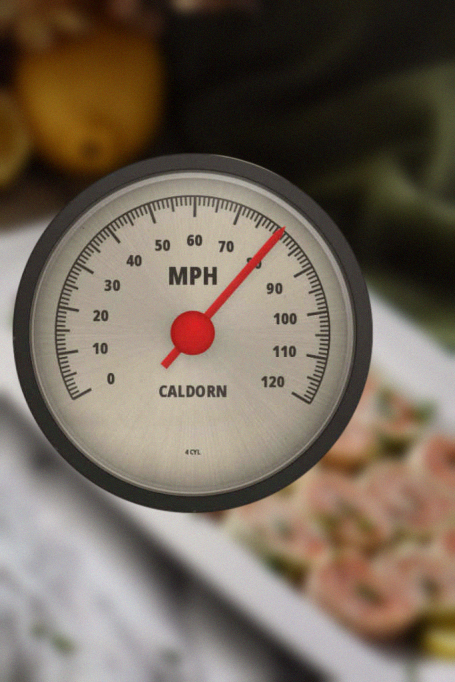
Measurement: 80 mph
